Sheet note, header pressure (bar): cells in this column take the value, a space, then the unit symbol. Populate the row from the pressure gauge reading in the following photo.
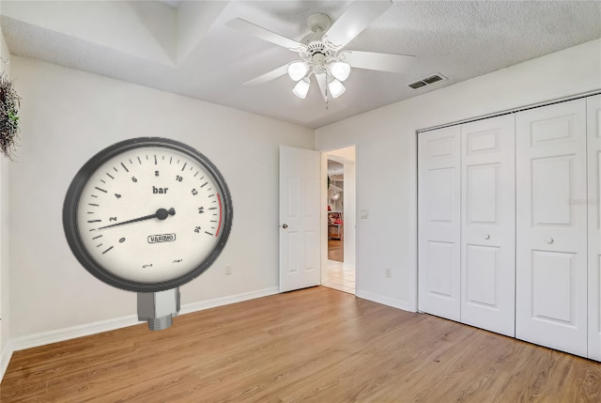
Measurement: 1.5 bar
